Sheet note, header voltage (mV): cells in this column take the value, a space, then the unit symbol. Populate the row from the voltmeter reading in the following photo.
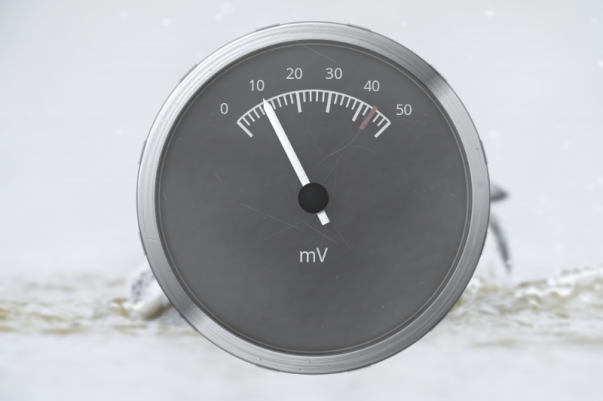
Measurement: 10 mV
